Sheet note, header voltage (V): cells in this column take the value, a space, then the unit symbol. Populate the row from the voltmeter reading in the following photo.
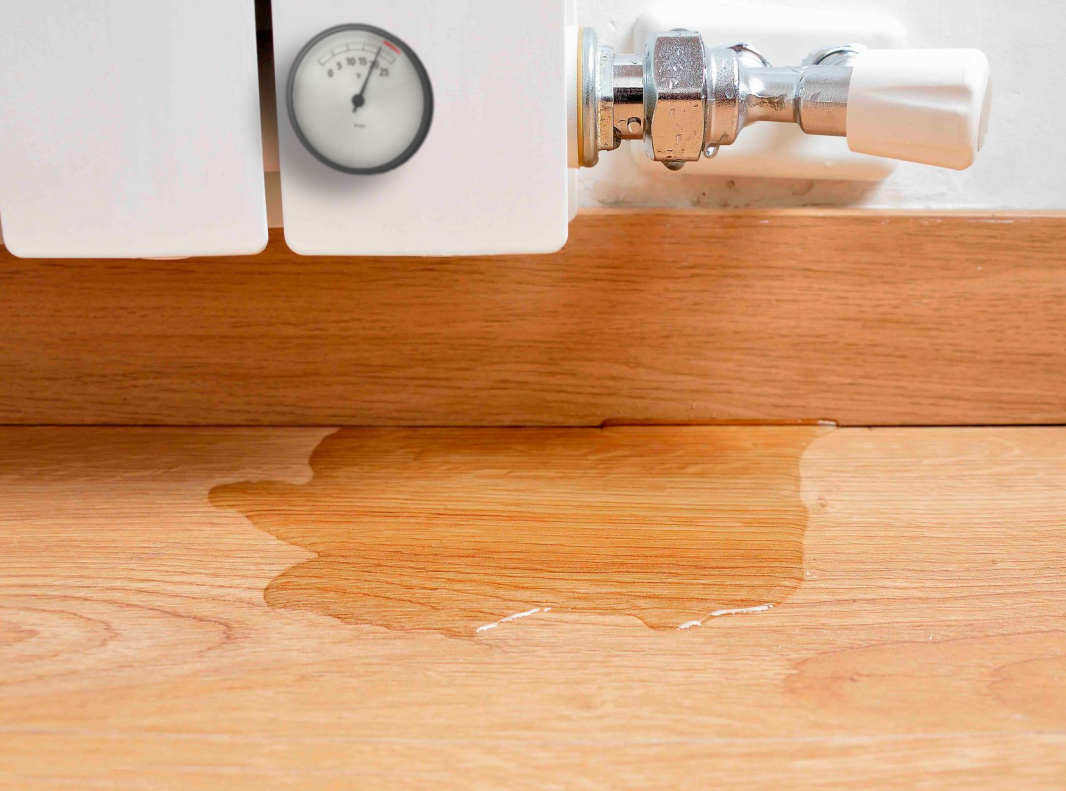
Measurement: 20 V
